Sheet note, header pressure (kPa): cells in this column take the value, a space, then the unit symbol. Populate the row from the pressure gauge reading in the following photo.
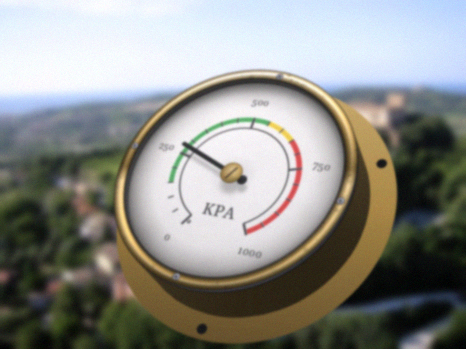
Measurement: 275 kPa
